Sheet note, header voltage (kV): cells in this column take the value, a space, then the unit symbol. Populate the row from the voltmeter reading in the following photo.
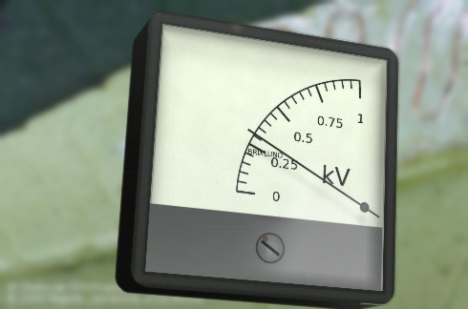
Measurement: 0.3 kV
